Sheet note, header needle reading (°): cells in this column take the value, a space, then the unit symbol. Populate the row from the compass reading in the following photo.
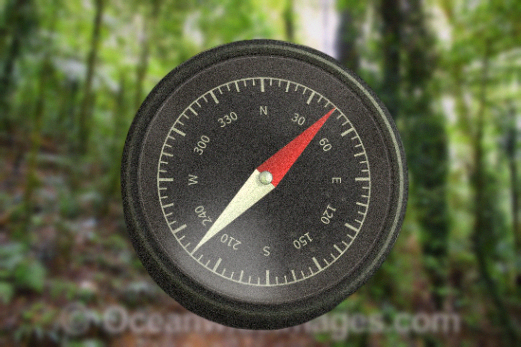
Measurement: 45 °
